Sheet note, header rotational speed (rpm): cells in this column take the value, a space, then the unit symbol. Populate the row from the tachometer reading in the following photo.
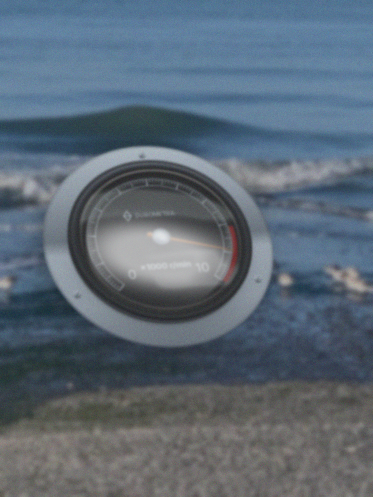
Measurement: 9000 rpm
